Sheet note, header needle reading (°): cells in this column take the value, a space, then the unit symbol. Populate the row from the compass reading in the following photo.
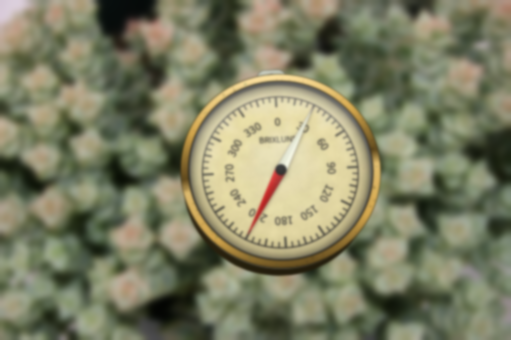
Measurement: 210 °
